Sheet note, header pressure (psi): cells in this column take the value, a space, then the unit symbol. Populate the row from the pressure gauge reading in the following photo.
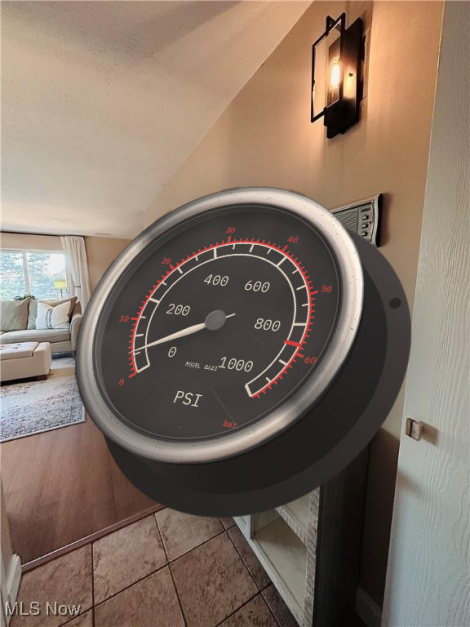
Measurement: 50 psi
